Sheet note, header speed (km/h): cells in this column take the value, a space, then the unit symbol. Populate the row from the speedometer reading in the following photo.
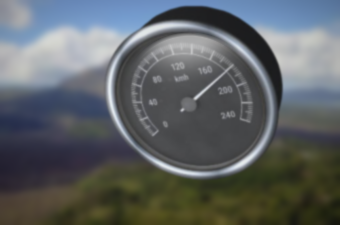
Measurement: 180 km/h
